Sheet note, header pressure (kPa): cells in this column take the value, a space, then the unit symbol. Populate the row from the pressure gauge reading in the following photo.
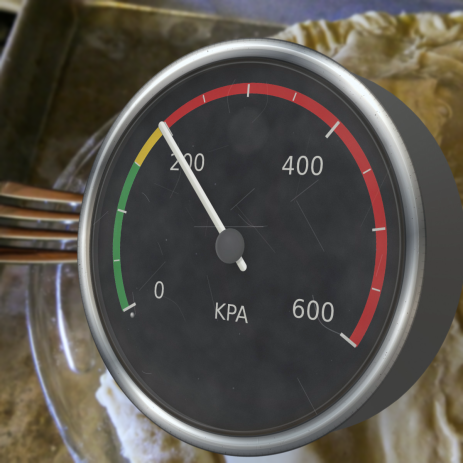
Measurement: 200 kPa
